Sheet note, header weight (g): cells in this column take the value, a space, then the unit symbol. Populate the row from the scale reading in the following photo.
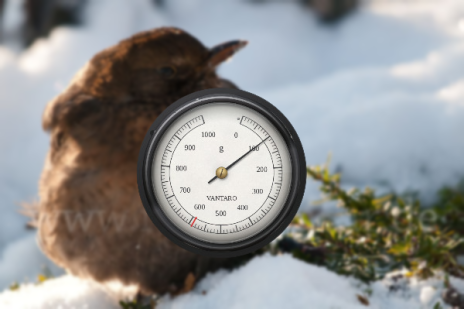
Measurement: 100 g
